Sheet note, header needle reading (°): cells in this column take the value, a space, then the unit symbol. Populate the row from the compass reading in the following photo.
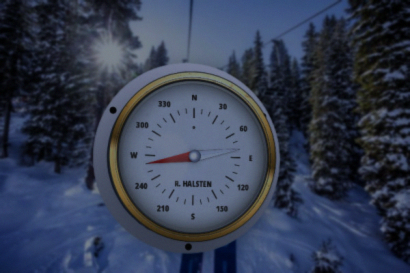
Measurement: 260 °
